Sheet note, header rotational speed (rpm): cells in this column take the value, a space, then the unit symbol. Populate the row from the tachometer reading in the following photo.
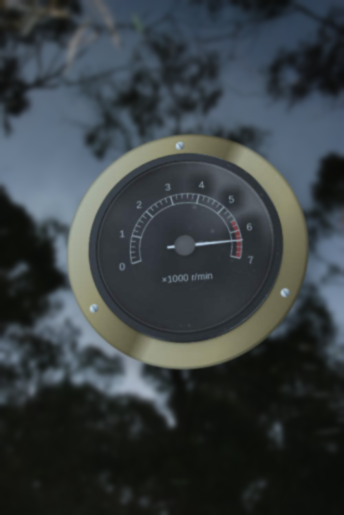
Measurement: 6400 rpm
